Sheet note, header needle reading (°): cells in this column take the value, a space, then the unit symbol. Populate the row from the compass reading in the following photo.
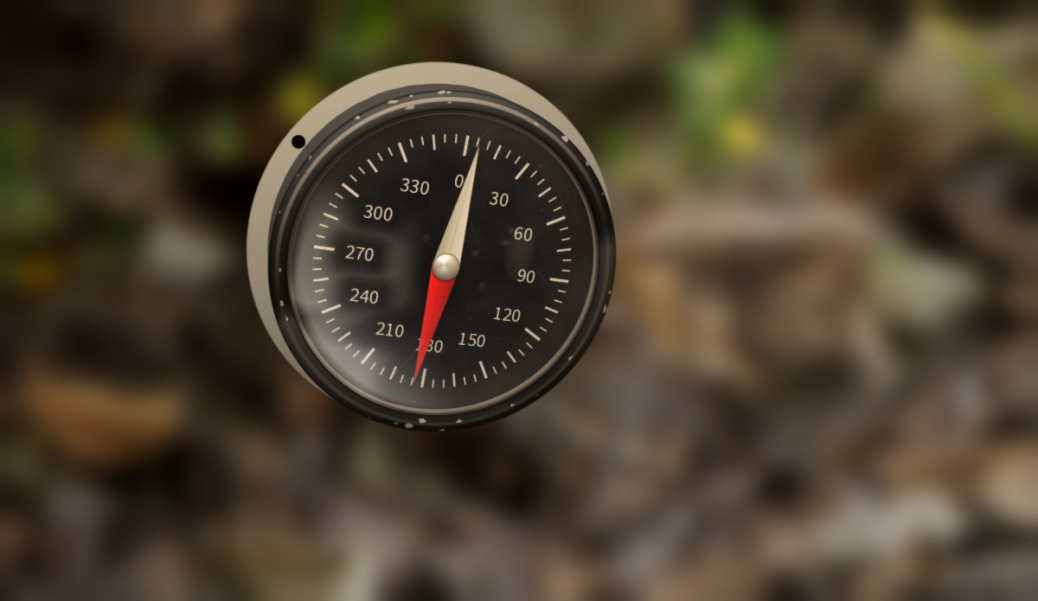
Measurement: 185 °
